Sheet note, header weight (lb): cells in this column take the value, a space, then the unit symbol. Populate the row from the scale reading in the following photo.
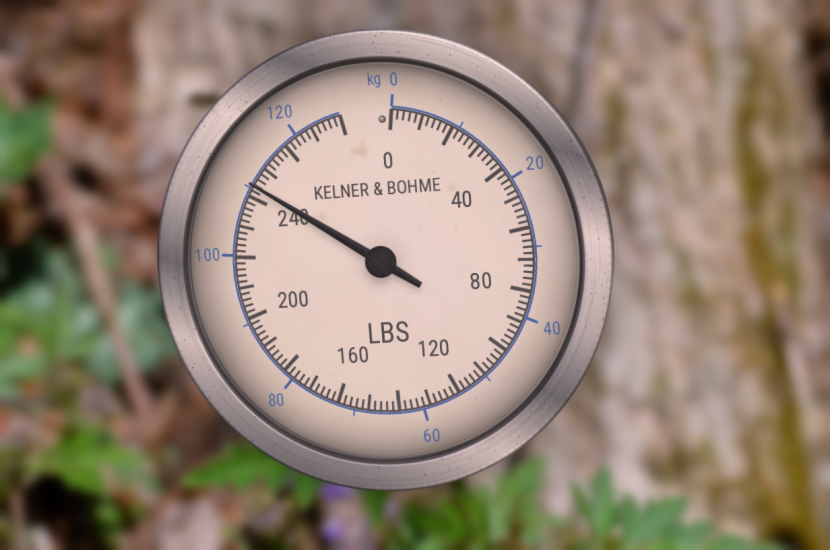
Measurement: 244 lb
